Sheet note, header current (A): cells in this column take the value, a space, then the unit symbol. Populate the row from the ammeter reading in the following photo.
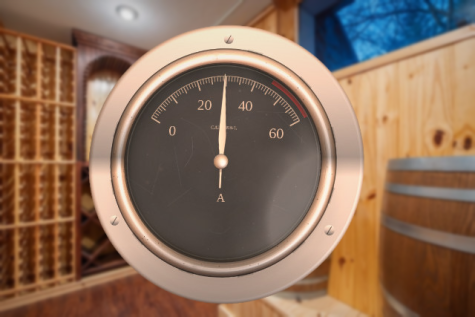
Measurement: 30 A
